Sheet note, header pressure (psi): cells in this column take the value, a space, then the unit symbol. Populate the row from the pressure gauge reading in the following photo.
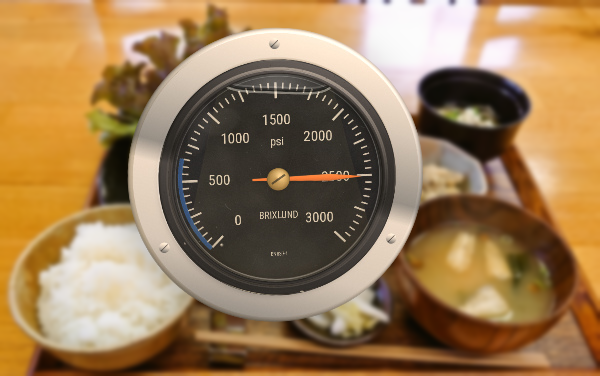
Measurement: 2500 psi
